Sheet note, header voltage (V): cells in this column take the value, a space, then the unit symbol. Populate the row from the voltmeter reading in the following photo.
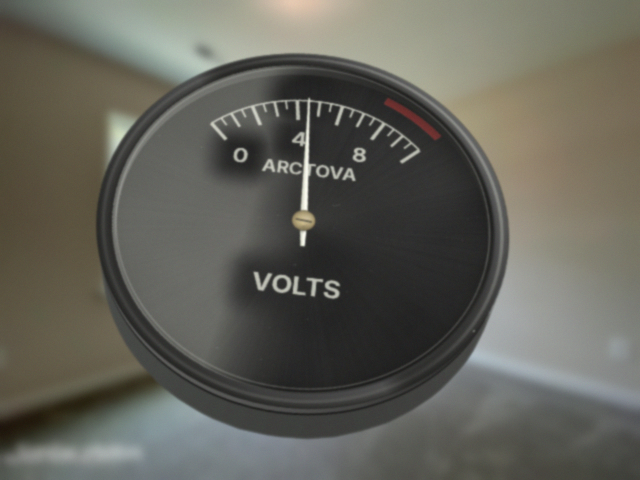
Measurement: 4.5 V
